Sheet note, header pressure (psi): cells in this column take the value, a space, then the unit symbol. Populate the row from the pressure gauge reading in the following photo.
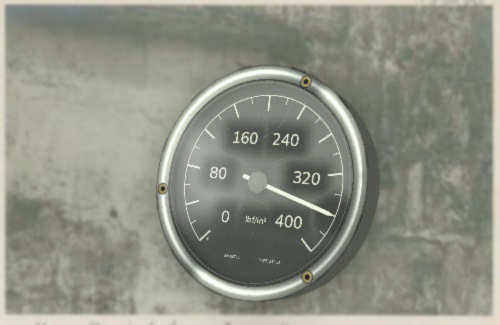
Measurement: 360 psi
